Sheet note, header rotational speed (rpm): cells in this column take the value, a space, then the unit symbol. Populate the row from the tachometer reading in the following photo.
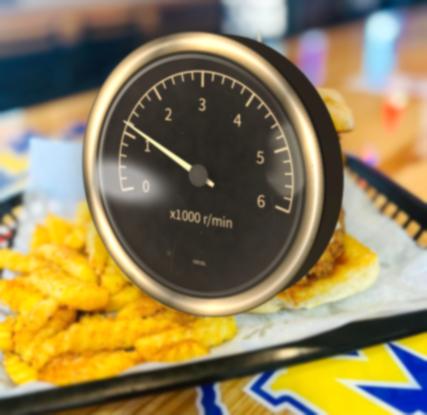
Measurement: 1200 rpm
